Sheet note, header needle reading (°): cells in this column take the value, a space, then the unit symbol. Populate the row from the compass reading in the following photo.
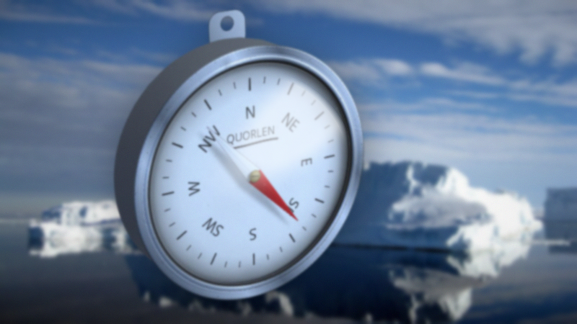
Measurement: 140 °
